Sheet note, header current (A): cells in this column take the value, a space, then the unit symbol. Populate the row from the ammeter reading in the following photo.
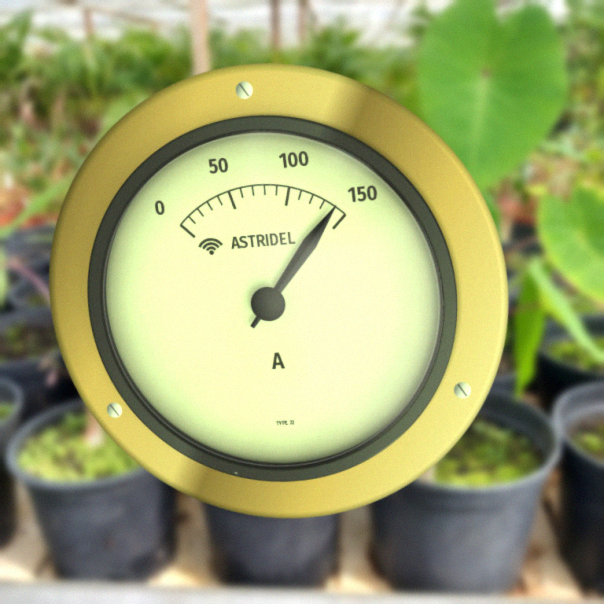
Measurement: 140 A
